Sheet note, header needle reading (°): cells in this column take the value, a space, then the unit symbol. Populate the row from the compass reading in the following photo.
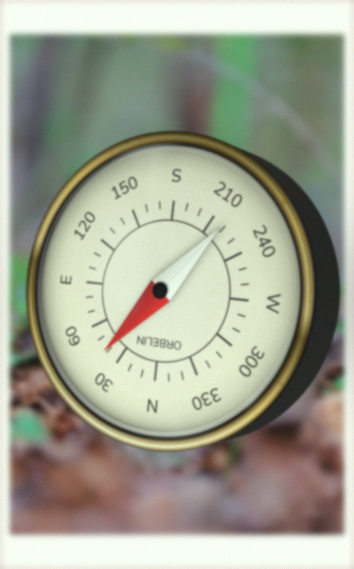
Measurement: 40 °
